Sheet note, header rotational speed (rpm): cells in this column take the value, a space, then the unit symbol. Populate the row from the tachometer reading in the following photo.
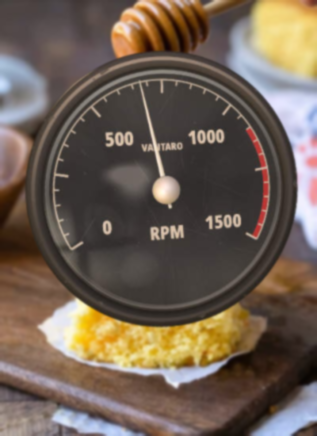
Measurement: 675 rpm
